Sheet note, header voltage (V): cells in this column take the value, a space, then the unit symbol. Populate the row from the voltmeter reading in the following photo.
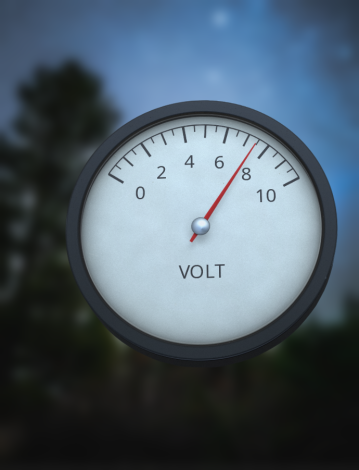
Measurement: 7.5 V
